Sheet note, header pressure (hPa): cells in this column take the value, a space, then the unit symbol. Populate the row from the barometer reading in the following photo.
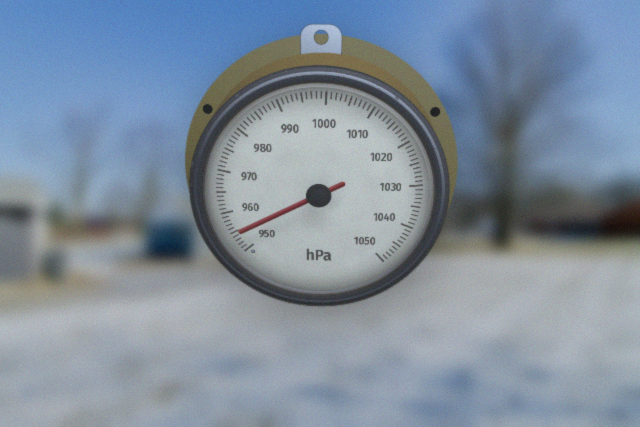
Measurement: 955 hPa
